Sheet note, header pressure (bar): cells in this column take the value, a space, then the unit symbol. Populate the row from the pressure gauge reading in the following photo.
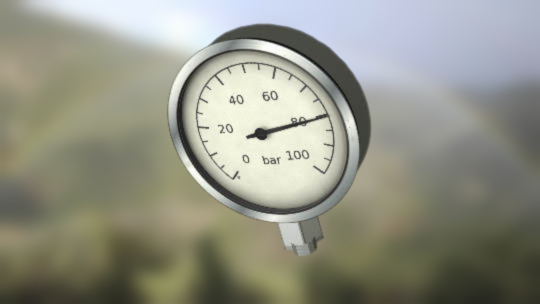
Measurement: 80 bar
